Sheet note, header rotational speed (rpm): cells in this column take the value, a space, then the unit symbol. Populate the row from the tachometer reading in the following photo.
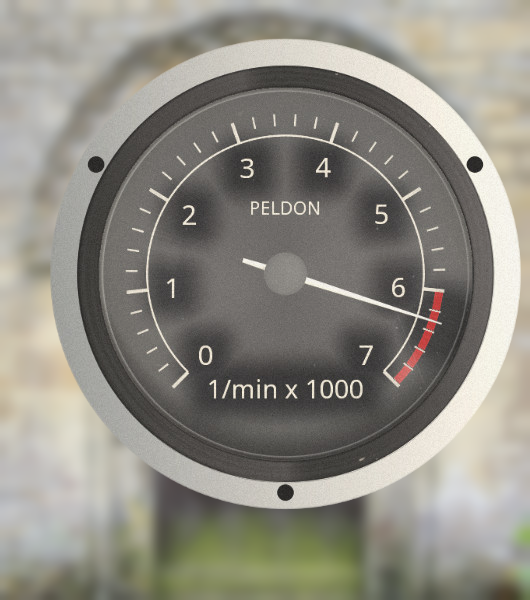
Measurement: 6300 rpm
